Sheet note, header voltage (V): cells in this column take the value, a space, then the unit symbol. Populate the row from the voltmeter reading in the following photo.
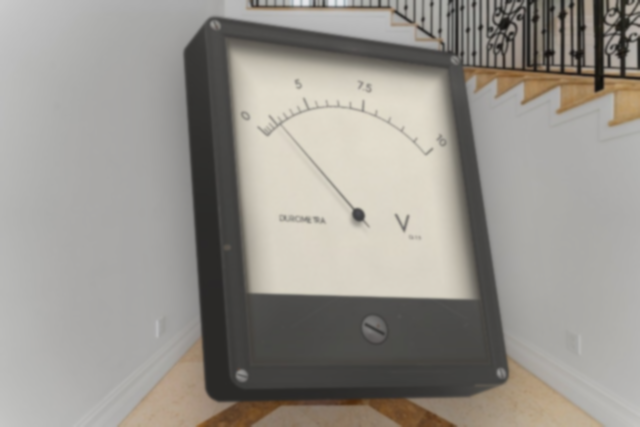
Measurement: 2.5 V
